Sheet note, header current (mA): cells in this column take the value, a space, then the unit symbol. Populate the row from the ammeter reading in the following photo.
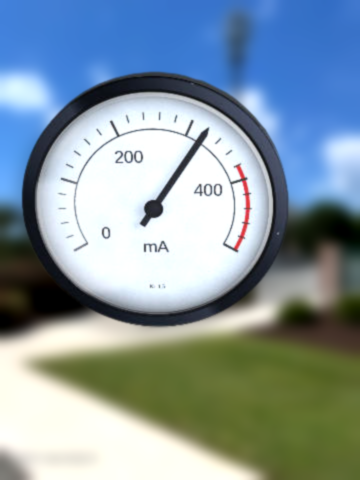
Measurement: 320 mA
